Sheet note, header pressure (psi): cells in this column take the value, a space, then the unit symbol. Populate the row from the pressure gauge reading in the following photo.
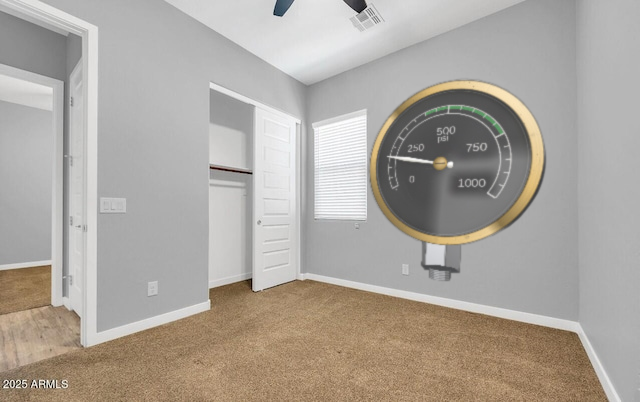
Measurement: 150 psi
